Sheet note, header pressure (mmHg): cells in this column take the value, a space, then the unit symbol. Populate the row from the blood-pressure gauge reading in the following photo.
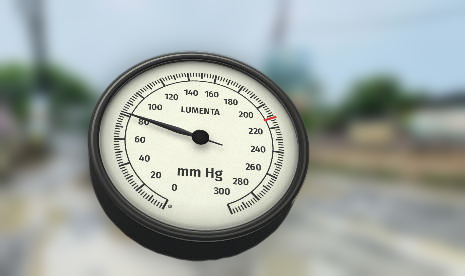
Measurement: 80 mmHg
